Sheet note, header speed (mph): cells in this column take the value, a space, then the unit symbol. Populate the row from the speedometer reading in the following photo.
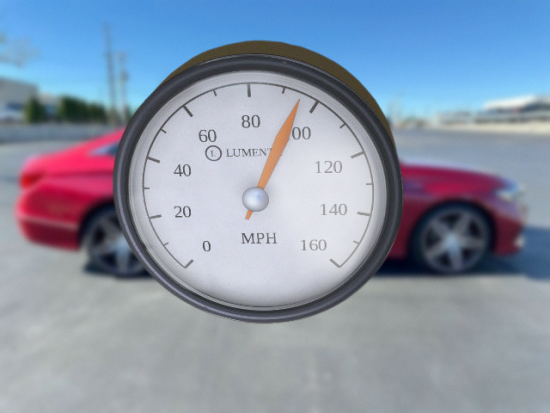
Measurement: 95 mph
